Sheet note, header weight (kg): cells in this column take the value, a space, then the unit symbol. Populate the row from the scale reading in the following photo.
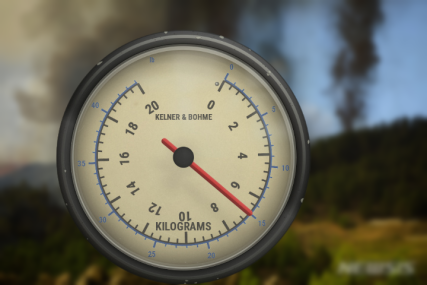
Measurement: 6.8 kg
